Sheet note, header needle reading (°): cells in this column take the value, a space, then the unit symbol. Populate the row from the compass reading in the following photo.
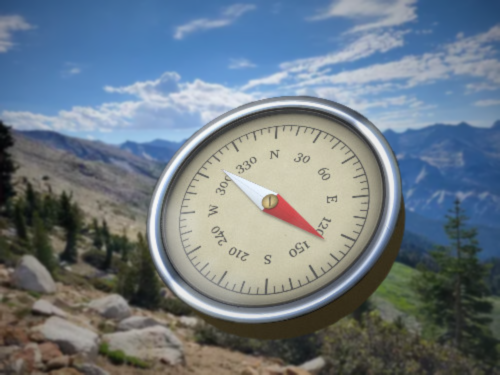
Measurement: 130 °
